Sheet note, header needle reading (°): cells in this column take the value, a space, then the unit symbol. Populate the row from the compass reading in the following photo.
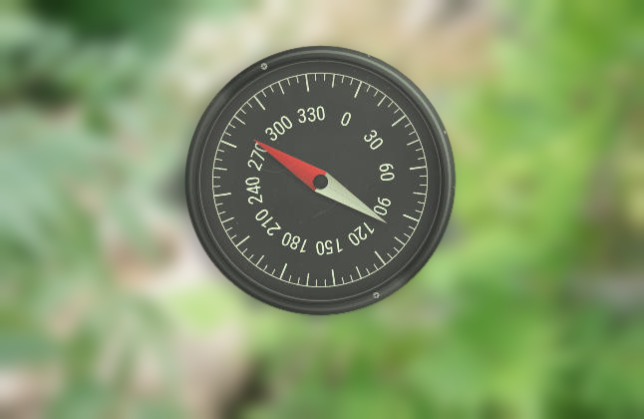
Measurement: 280 °
